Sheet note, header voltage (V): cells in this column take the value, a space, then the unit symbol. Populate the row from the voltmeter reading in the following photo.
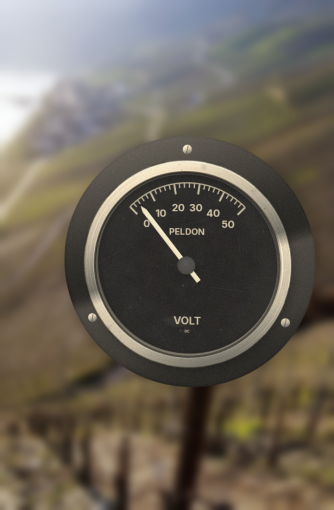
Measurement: 4 V
